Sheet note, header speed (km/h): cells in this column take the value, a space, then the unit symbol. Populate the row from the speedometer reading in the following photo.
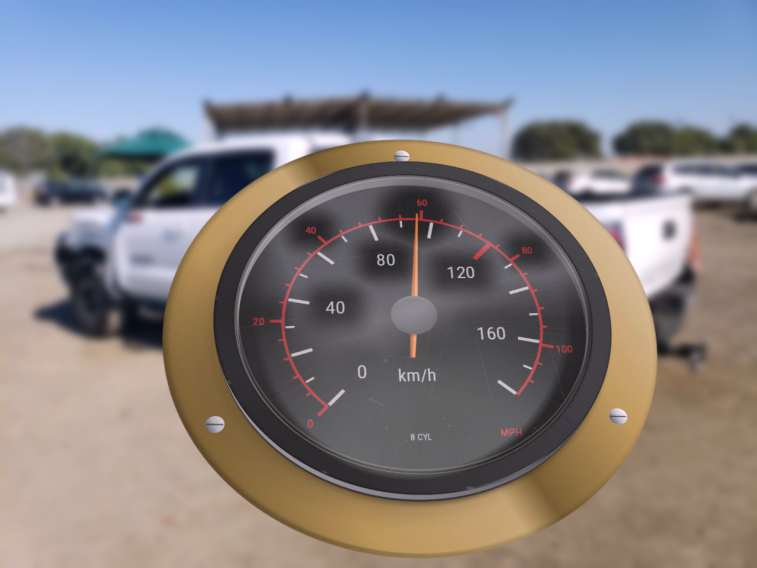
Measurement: 95 km/h
